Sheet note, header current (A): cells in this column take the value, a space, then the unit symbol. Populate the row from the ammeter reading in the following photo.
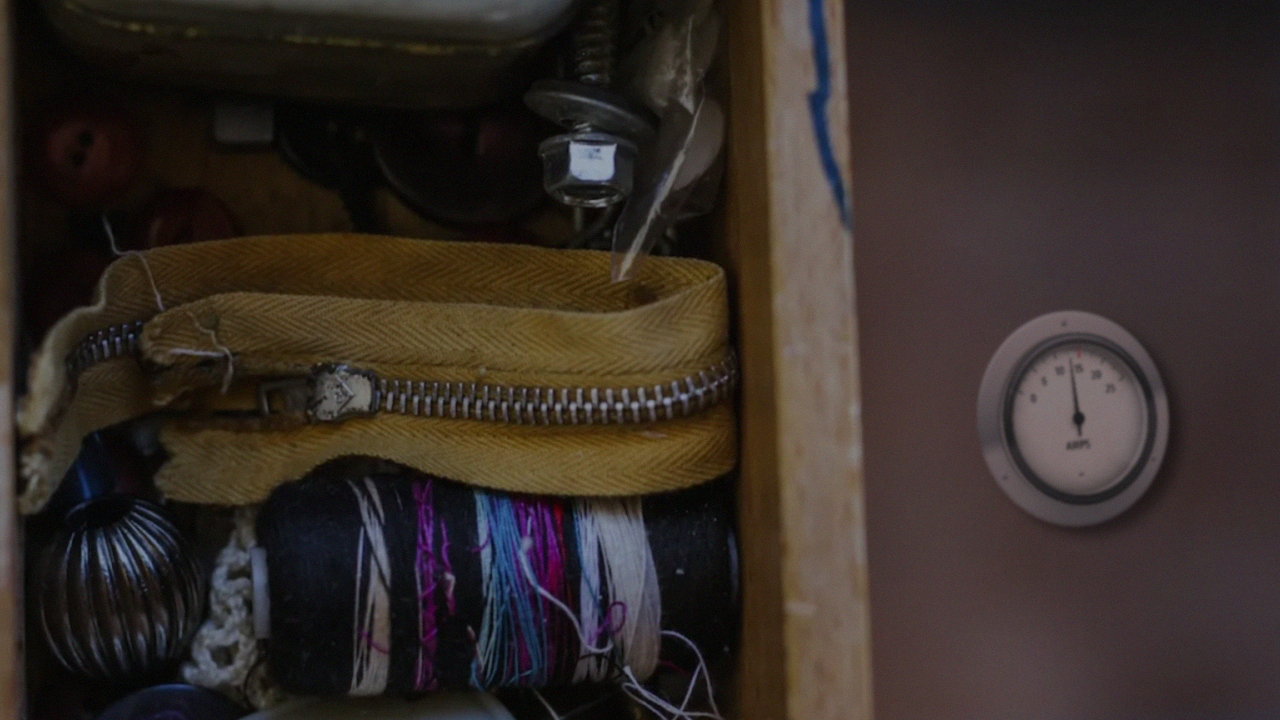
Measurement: 12.5 A
